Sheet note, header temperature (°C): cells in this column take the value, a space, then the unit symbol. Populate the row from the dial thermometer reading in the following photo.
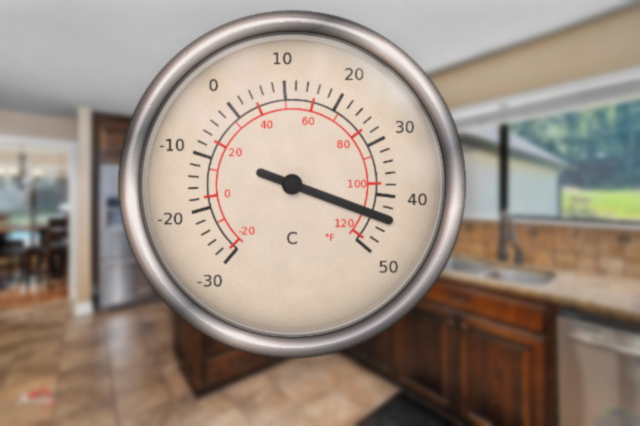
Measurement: 44 °C
